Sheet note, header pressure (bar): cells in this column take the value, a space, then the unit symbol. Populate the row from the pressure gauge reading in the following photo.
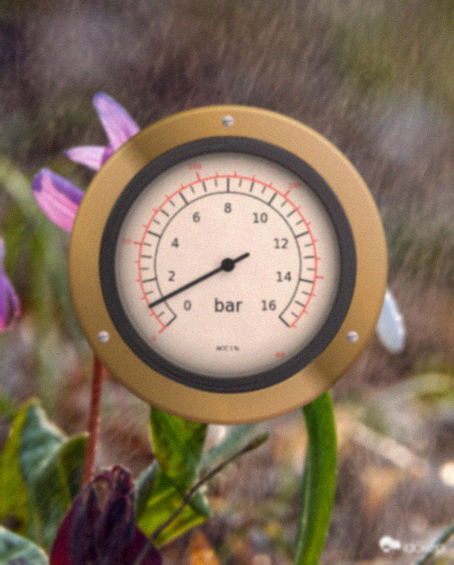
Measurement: 1 bar
